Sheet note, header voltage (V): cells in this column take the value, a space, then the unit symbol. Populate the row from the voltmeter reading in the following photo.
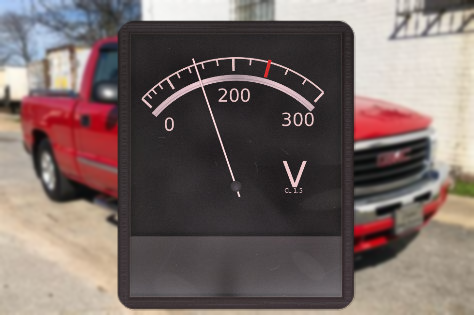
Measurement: 150 V
